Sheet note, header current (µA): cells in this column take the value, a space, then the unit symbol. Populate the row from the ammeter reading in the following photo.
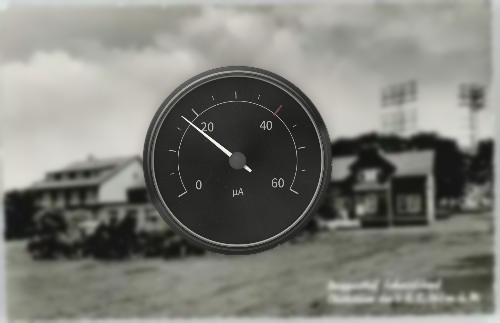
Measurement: 17.5 µA
